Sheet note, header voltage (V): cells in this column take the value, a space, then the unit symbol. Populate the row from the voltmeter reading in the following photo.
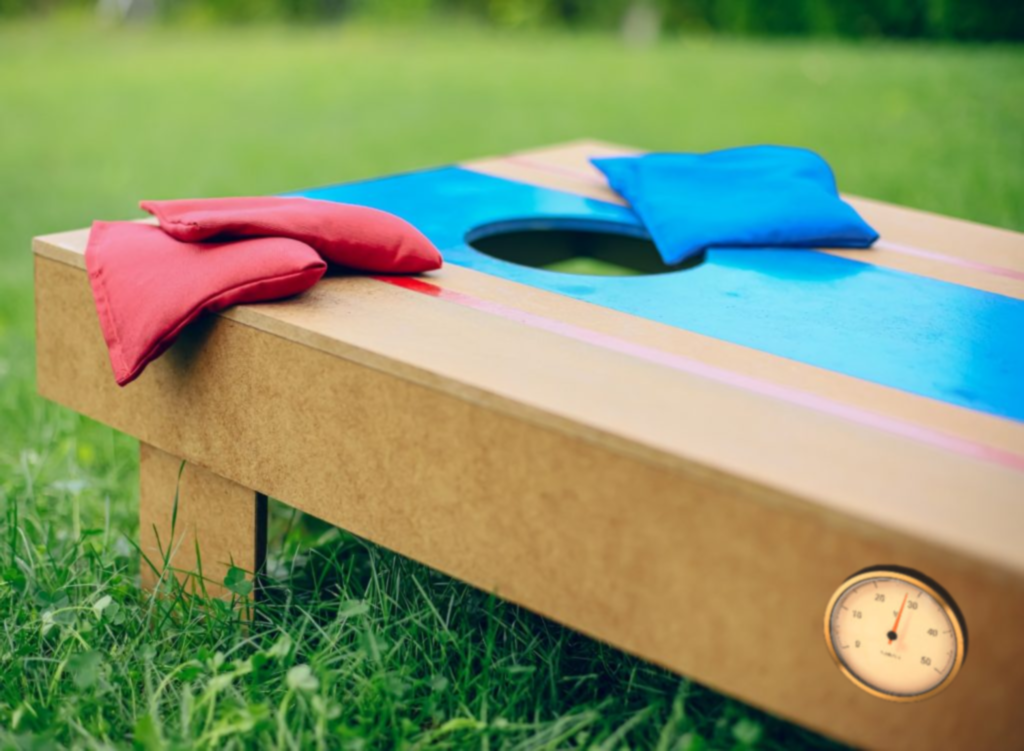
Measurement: 27.5 V
